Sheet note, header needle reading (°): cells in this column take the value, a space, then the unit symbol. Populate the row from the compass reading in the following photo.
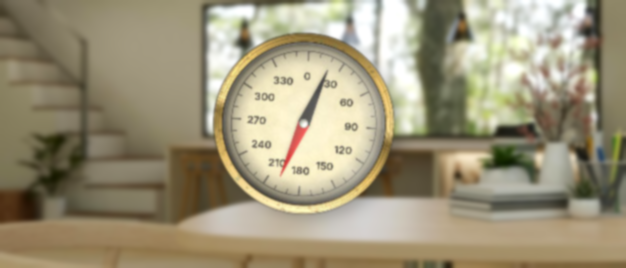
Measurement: 200 °
